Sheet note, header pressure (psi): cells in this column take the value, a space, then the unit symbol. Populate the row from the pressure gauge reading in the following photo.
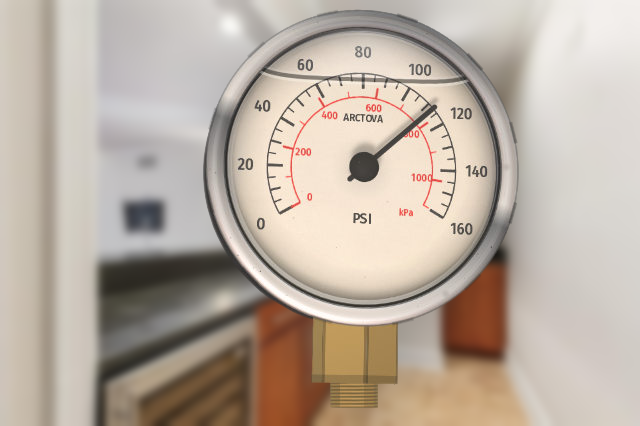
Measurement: 112.5 psi
